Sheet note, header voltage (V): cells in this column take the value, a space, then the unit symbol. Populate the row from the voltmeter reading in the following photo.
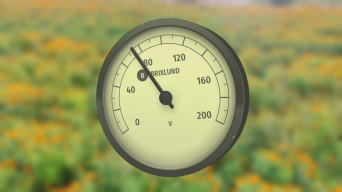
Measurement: 75 V
